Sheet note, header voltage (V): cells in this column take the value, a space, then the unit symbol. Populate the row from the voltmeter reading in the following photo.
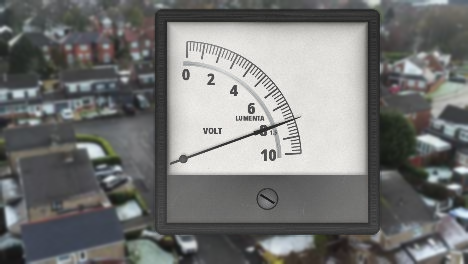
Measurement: 8 V
